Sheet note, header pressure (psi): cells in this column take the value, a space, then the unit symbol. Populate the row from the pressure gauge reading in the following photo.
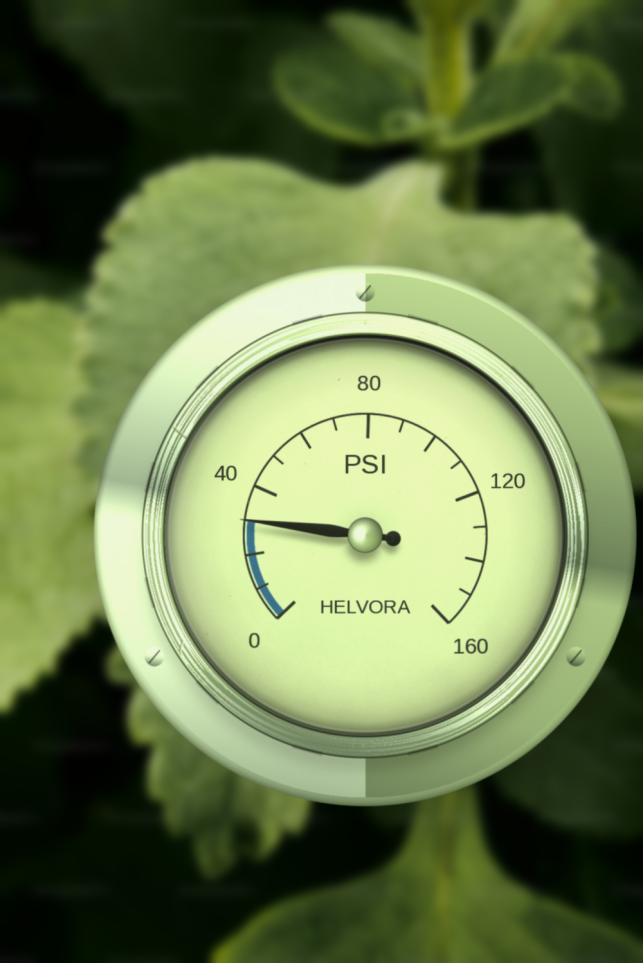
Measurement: 30 psi
